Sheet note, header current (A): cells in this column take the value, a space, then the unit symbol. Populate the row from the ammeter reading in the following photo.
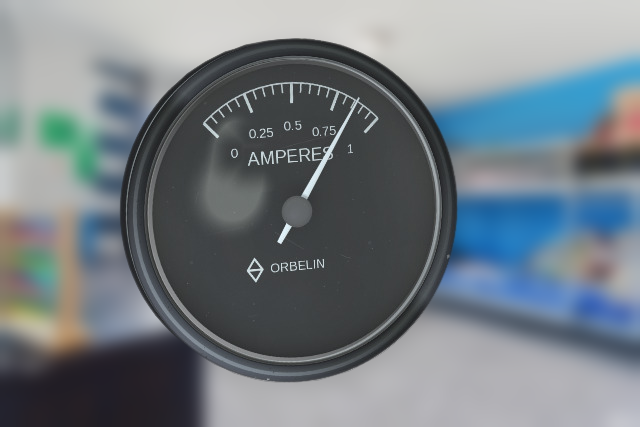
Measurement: 0.85 A
